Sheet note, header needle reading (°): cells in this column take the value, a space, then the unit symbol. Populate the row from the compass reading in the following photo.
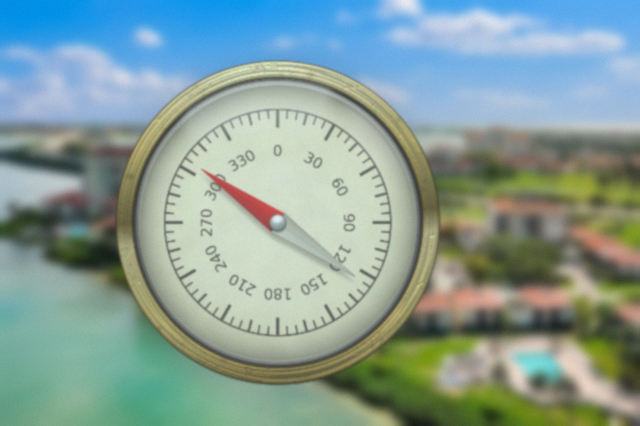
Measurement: 305 °
